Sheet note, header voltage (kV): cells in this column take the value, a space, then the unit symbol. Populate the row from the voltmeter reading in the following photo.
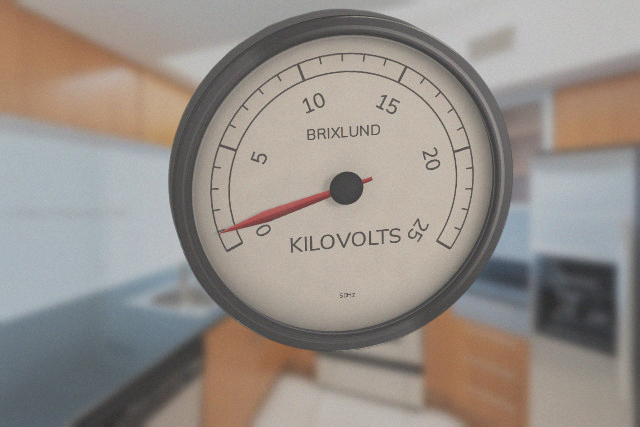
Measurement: 1 kV
